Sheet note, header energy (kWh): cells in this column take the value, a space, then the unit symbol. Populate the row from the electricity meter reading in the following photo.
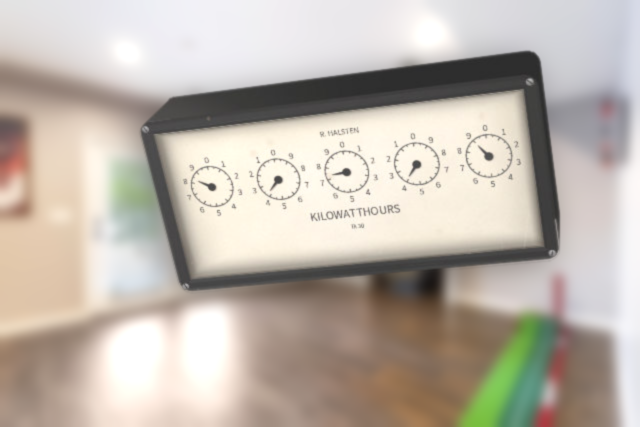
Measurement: 83739 kWh
